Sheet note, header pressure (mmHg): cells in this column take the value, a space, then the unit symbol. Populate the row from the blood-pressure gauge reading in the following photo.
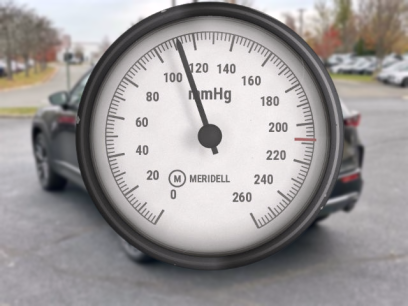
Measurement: 112 mmHg
